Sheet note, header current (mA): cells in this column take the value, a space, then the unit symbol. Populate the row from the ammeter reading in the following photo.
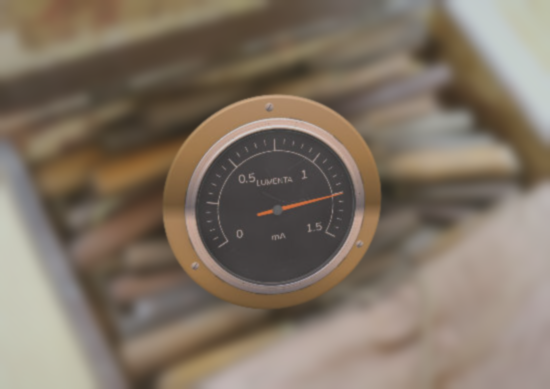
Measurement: 1.25 mA
